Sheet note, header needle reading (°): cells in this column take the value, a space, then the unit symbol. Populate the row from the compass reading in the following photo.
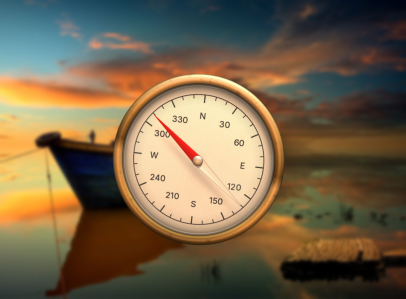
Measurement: 310 °
